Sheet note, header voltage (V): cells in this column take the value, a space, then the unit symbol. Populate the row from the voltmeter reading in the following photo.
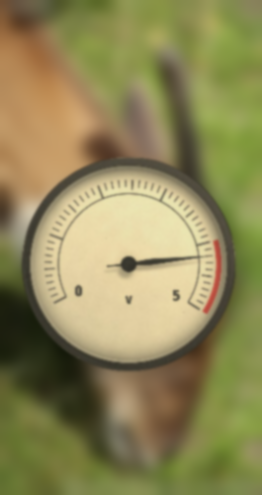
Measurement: 4.2 V
